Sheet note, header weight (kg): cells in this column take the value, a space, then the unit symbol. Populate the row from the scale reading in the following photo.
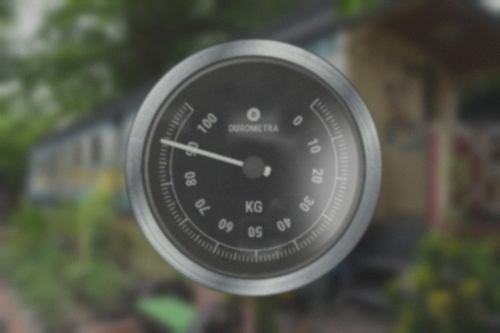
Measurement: 90 kg
